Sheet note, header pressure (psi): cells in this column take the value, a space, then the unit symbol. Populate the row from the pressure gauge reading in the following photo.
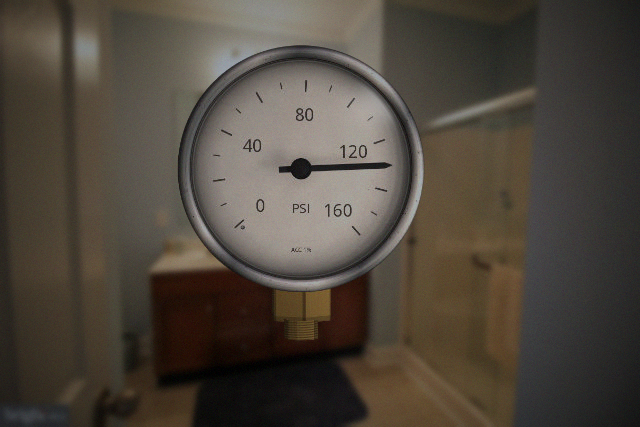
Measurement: 130 psi
